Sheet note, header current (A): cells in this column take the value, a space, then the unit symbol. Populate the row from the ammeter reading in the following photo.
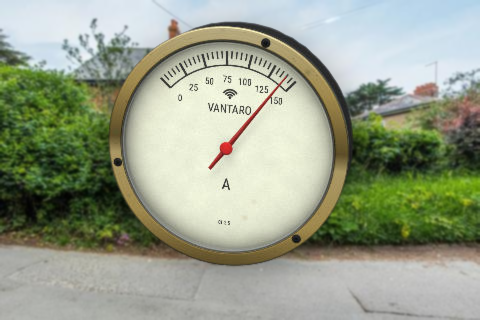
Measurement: 140 A
